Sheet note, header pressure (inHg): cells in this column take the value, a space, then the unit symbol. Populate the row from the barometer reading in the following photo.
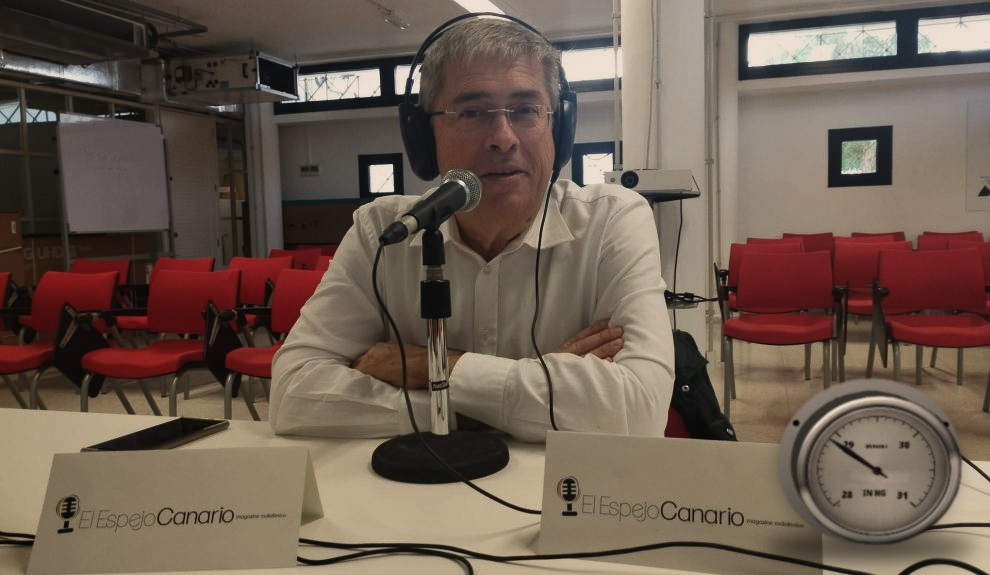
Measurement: 28.9 inHg
